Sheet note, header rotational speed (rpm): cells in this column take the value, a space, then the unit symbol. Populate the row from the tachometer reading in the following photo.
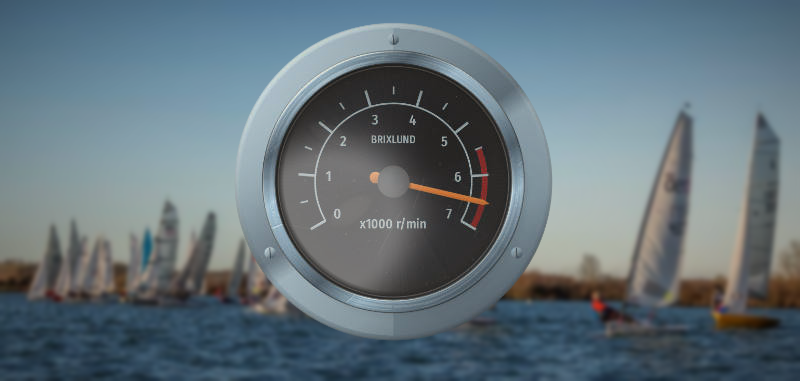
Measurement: 6500 rpm
